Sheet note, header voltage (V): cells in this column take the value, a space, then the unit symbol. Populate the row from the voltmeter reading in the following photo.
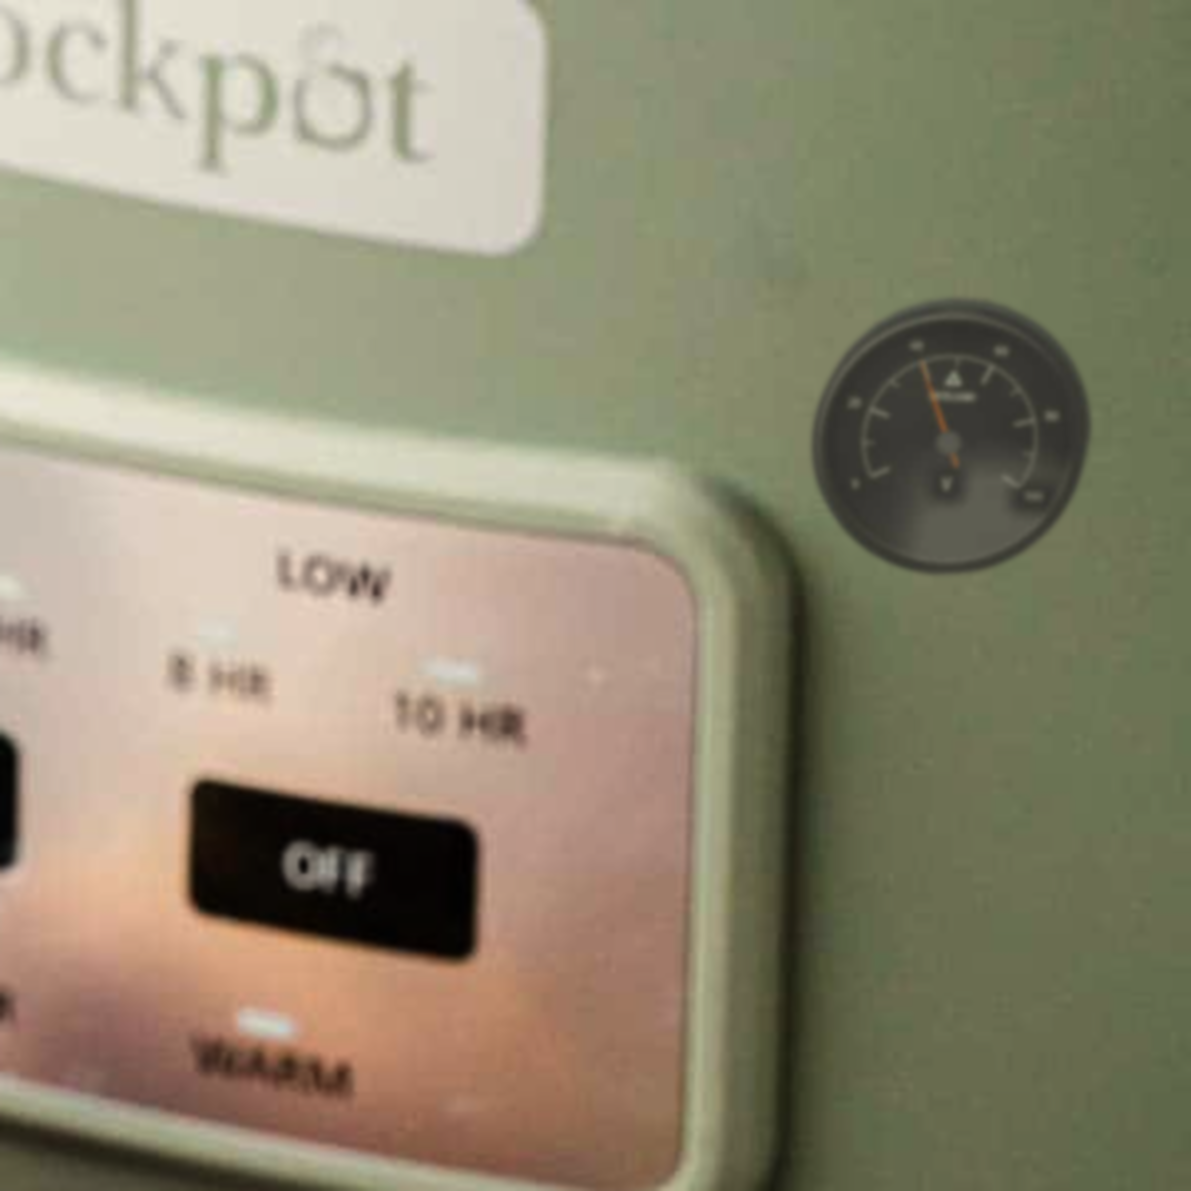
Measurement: 40 V
